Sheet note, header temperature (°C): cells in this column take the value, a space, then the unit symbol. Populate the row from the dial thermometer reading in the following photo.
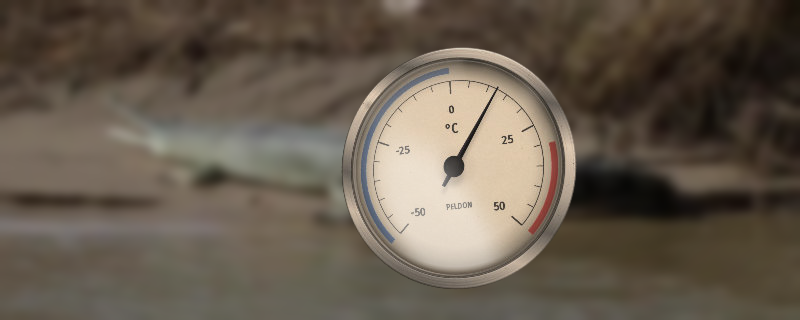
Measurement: 12.5 °C
